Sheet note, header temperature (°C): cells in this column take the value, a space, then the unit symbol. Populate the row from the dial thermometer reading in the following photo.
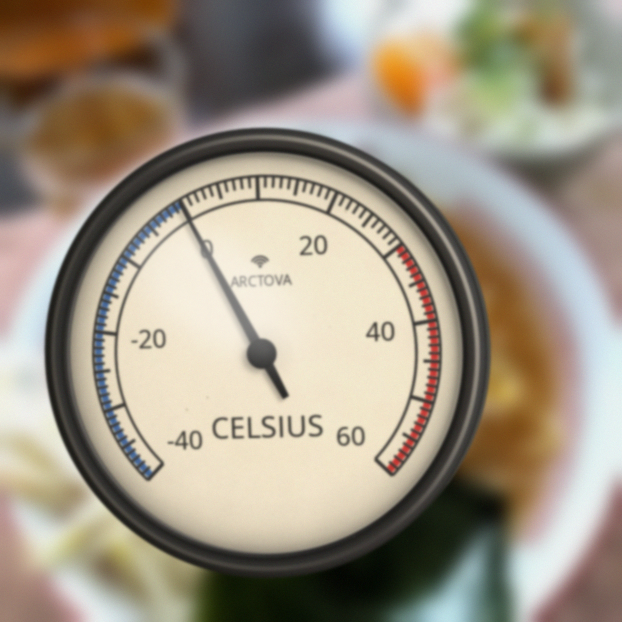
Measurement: 0 °C
